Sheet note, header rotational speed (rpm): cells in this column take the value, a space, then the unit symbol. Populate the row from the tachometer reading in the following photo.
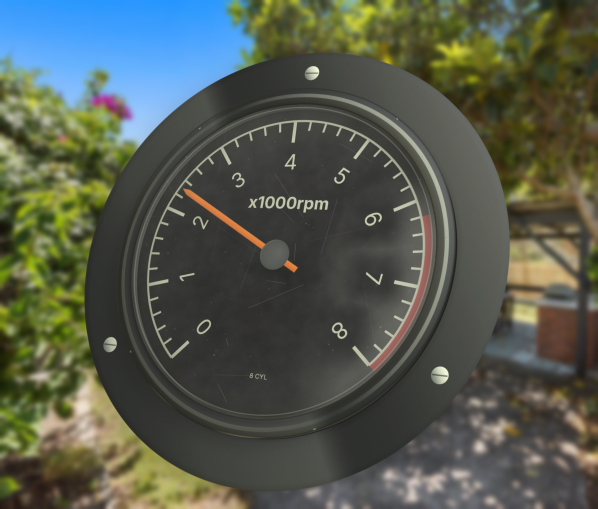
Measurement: 2300 rpm
